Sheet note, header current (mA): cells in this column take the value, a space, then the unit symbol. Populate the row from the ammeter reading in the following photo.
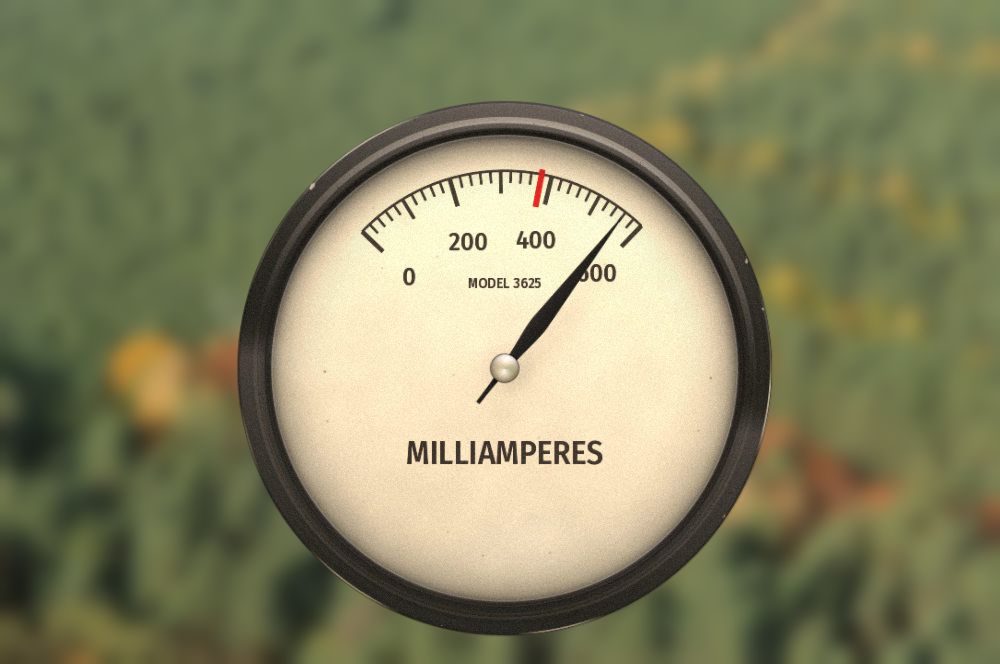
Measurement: 560 mA
